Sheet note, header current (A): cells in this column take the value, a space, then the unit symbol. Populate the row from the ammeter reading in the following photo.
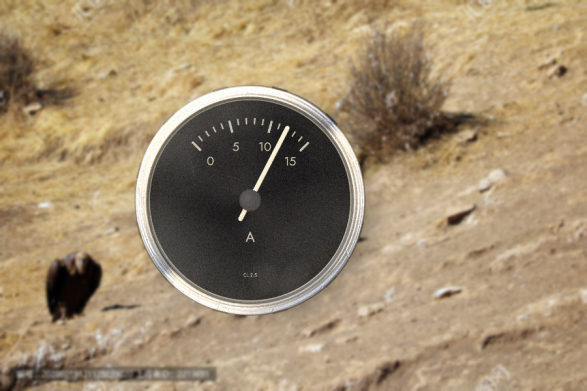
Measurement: 12 A
